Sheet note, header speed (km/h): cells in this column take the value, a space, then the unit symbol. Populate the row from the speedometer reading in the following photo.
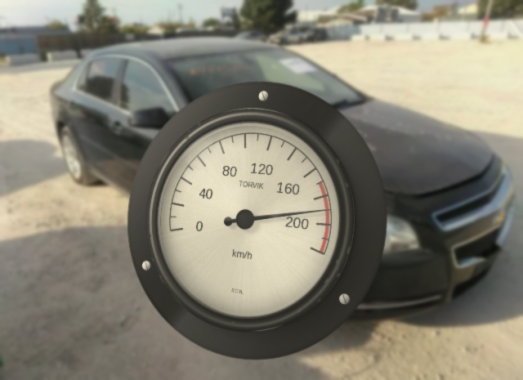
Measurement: 190 km/h
